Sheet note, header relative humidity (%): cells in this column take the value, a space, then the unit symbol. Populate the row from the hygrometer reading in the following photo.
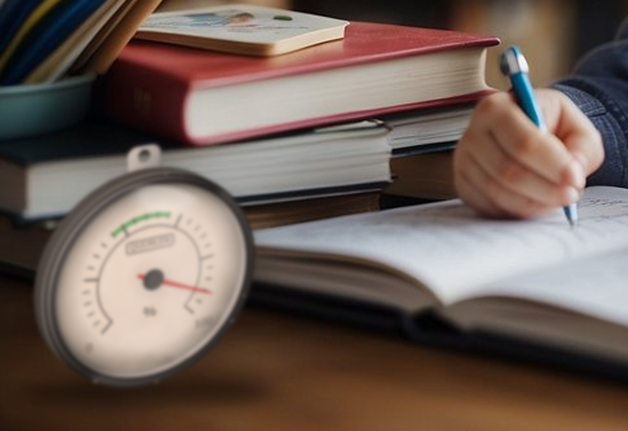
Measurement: 92 %
